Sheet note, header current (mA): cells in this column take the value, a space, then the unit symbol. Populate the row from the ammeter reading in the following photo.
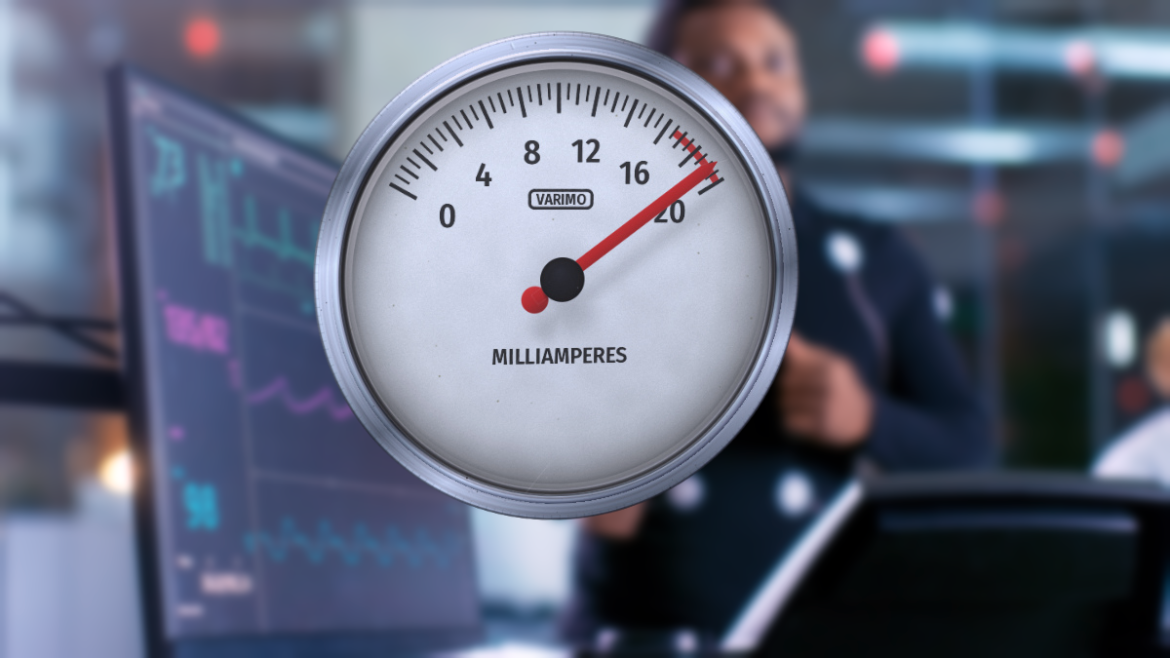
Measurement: 19 mA
